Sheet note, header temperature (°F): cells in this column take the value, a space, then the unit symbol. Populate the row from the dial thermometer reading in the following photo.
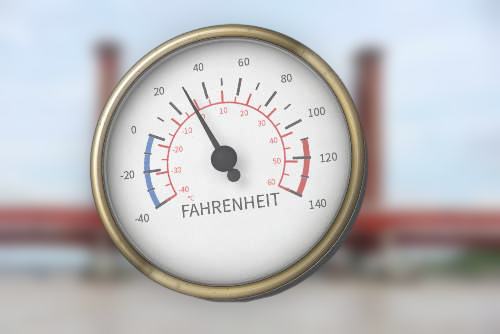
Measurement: 30 °F
